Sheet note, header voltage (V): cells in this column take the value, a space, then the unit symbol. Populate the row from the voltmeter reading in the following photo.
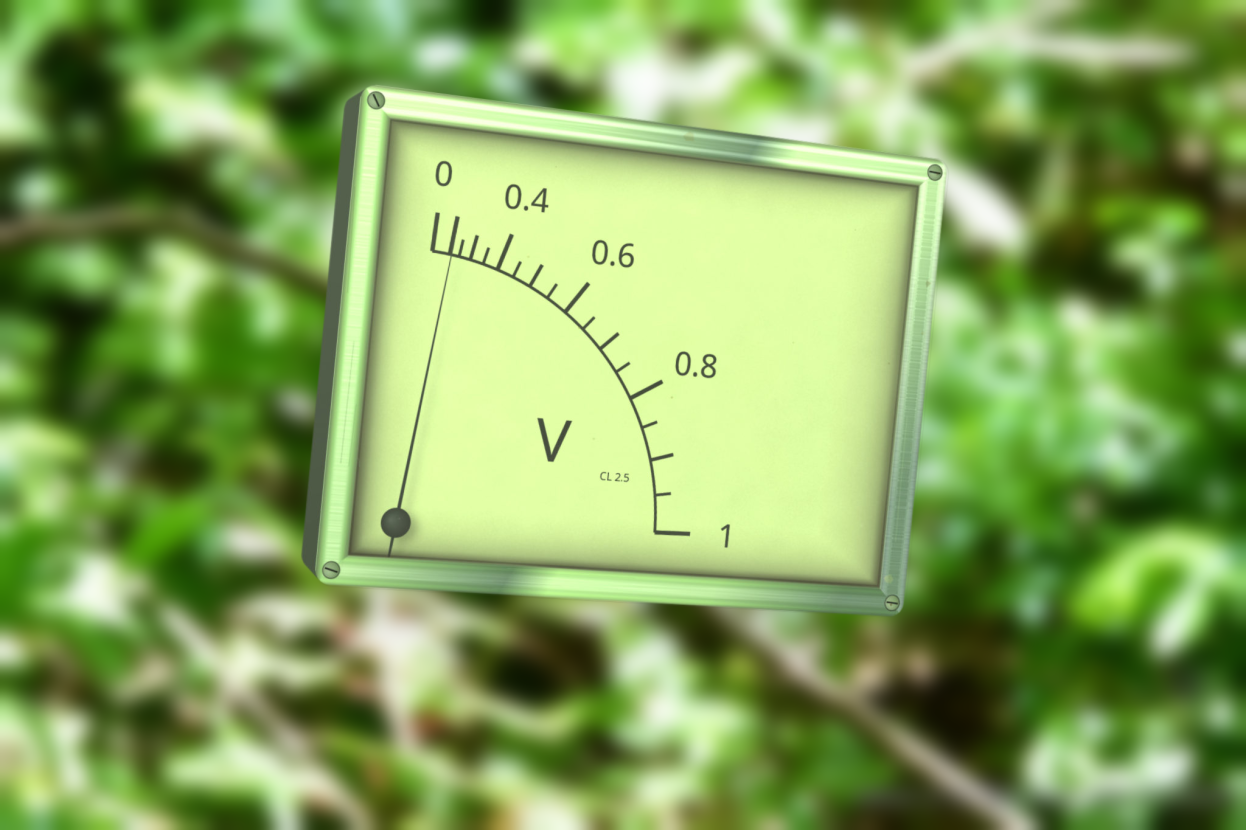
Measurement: 0.2 V
